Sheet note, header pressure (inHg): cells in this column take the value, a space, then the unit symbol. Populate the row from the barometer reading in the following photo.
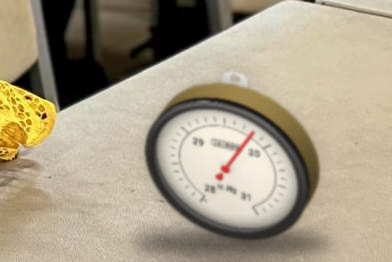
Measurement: 29.8 inHg
